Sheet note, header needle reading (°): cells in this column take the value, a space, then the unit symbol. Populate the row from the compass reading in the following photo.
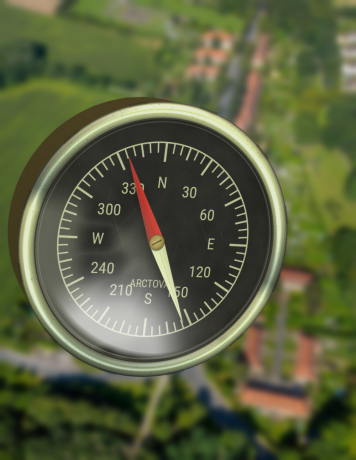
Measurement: 335 °
